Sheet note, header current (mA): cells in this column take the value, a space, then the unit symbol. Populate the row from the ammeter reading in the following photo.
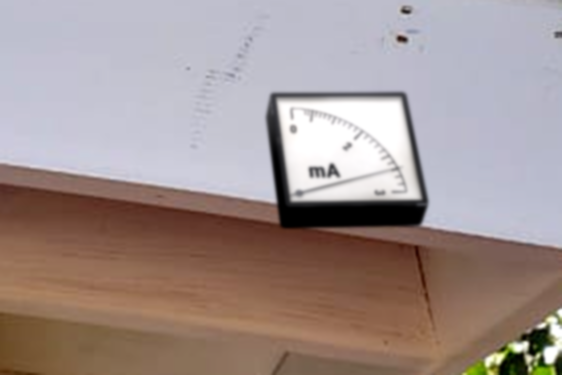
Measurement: 2.7 mA
